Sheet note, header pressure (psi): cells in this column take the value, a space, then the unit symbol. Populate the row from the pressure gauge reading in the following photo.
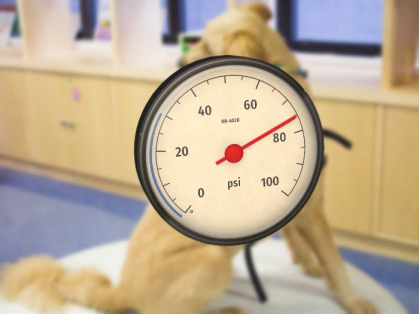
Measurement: 75 psi
